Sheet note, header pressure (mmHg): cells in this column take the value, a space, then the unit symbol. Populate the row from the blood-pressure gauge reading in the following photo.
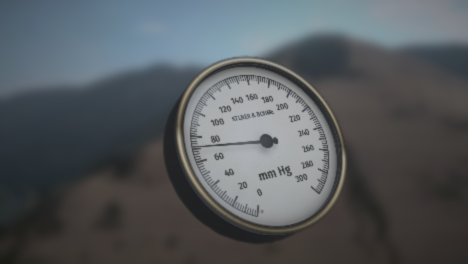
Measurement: 70 mmHg
